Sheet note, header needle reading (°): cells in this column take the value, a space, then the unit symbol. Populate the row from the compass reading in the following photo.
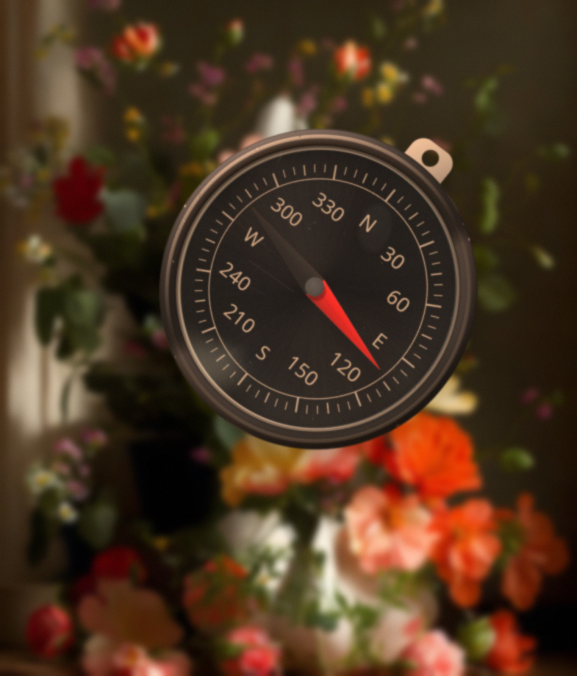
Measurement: 102.5 °
